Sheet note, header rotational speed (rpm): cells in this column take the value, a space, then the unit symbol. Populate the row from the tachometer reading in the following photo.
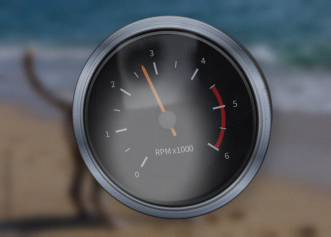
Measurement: 2750 rpm
